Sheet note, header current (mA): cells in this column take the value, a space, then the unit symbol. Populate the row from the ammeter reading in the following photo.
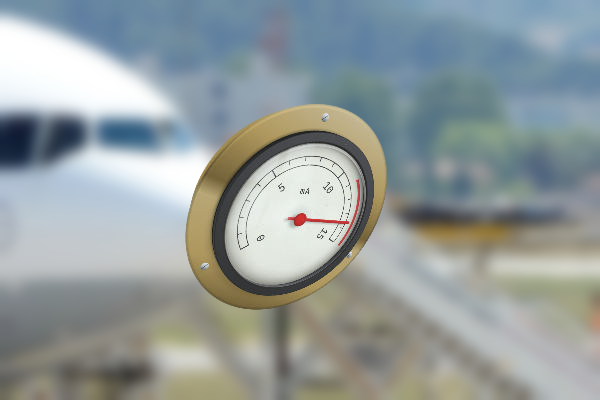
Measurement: 13.5 mA
